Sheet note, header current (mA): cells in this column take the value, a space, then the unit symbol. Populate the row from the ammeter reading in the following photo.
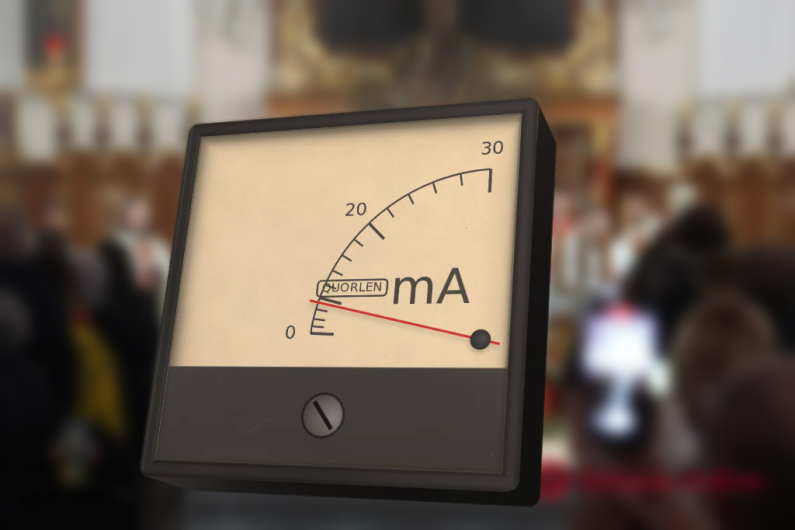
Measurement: 9 mA
